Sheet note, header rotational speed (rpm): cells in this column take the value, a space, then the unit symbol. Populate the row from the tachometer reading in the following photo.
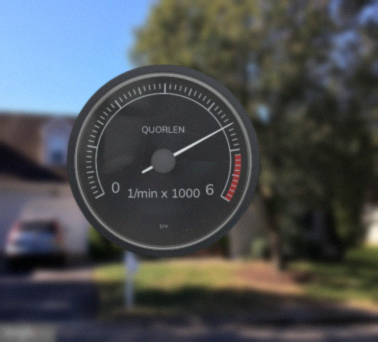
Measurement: 4500 rpm
